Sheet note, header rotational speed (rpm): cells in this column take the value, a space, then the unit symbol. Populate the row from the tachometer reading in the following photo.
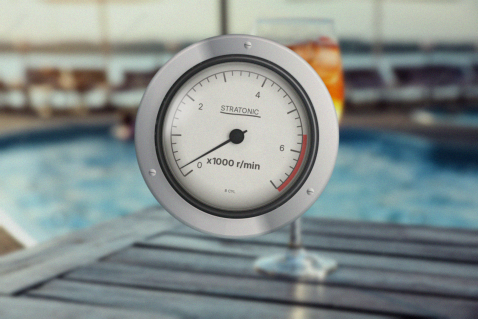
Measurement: 200 rpm
